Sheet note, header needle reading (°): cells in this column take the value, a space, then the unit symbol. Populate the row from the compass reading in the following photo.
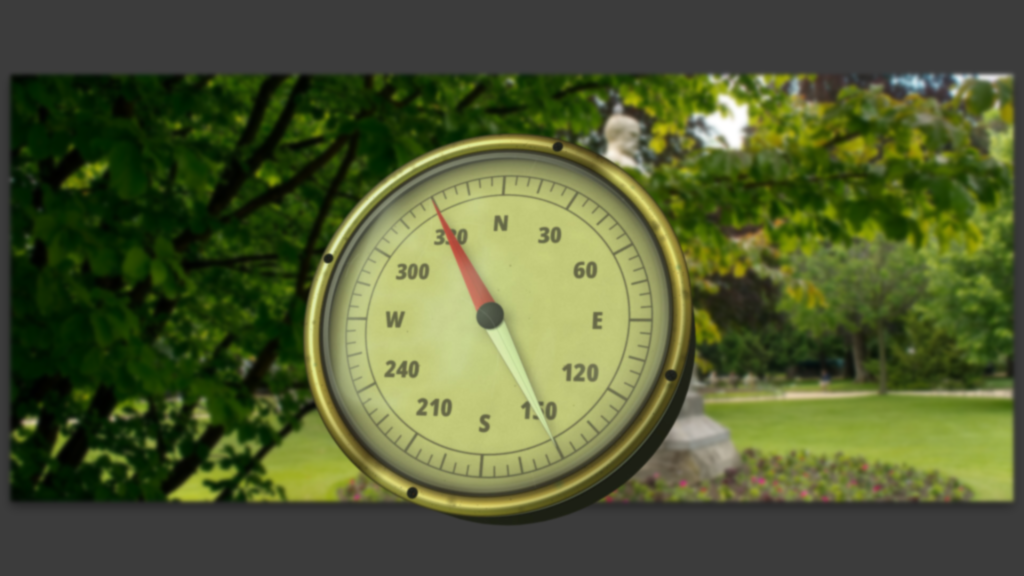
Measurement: 330 °
